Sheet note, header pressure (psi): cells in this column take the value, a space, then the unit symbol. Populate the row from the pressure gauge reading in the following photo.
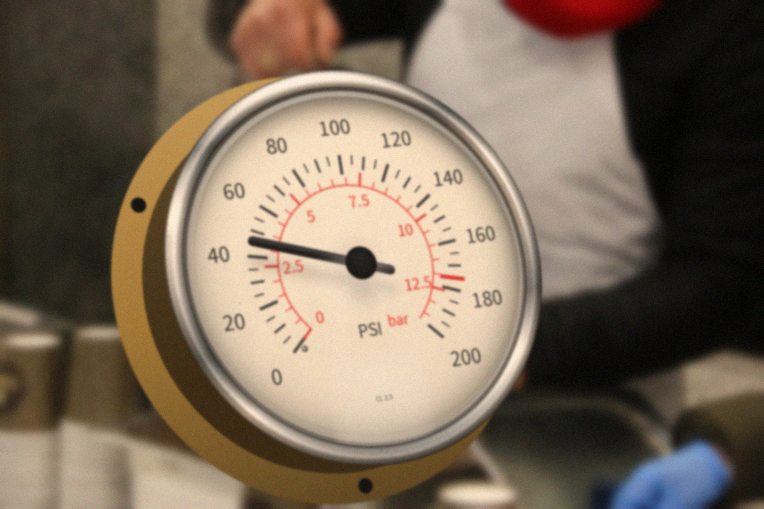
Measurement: 45 psi
